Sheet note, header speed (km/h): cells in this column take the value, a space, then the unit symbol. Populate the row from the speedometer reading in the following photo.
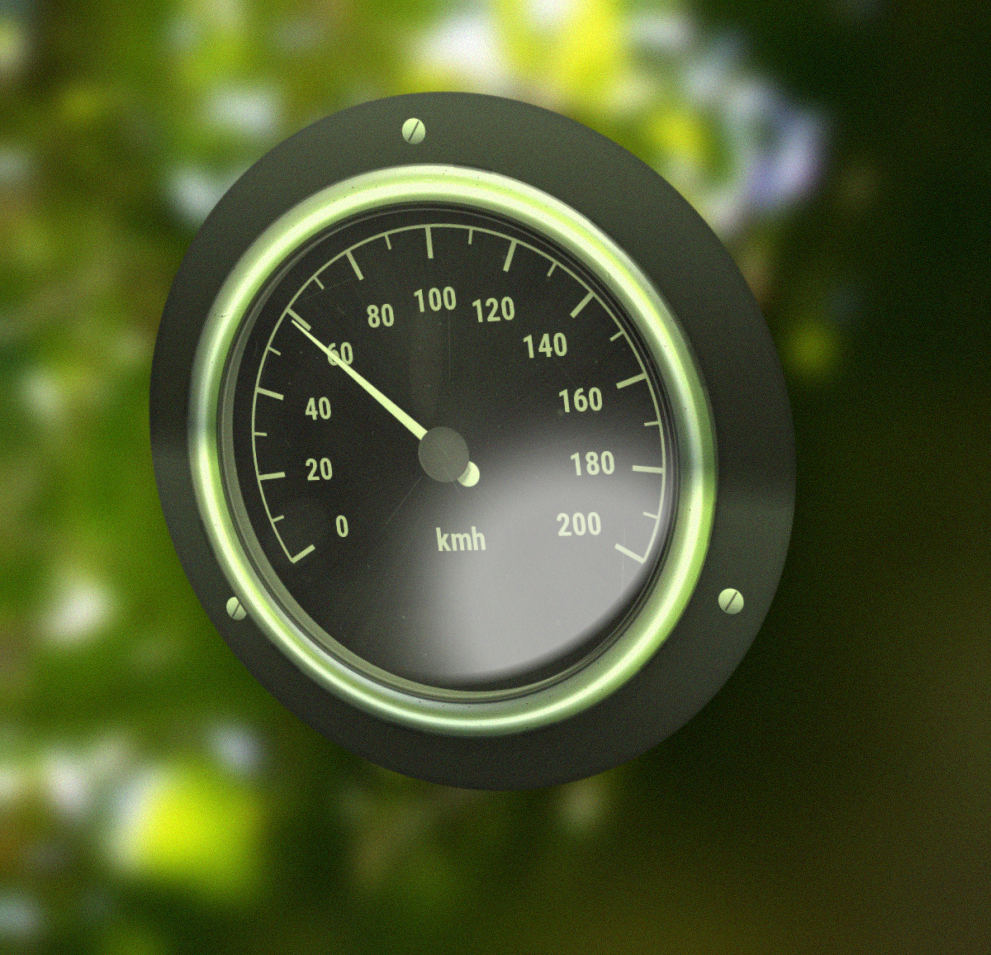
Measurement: 60 km/h
